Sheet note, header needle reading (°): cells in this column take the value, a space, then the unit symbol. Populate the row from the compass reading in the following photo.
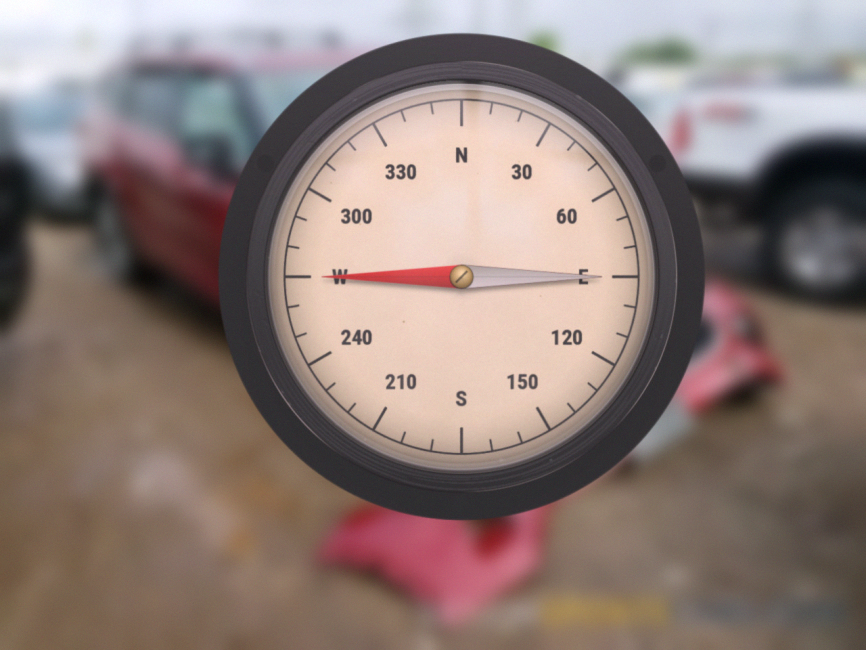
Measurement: 270 °
